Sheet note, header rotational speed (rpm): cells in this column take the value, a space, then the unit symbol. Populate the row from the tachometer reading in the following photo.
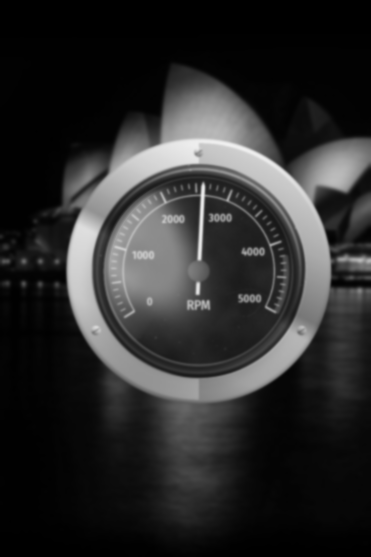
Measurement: 2600 rpm
